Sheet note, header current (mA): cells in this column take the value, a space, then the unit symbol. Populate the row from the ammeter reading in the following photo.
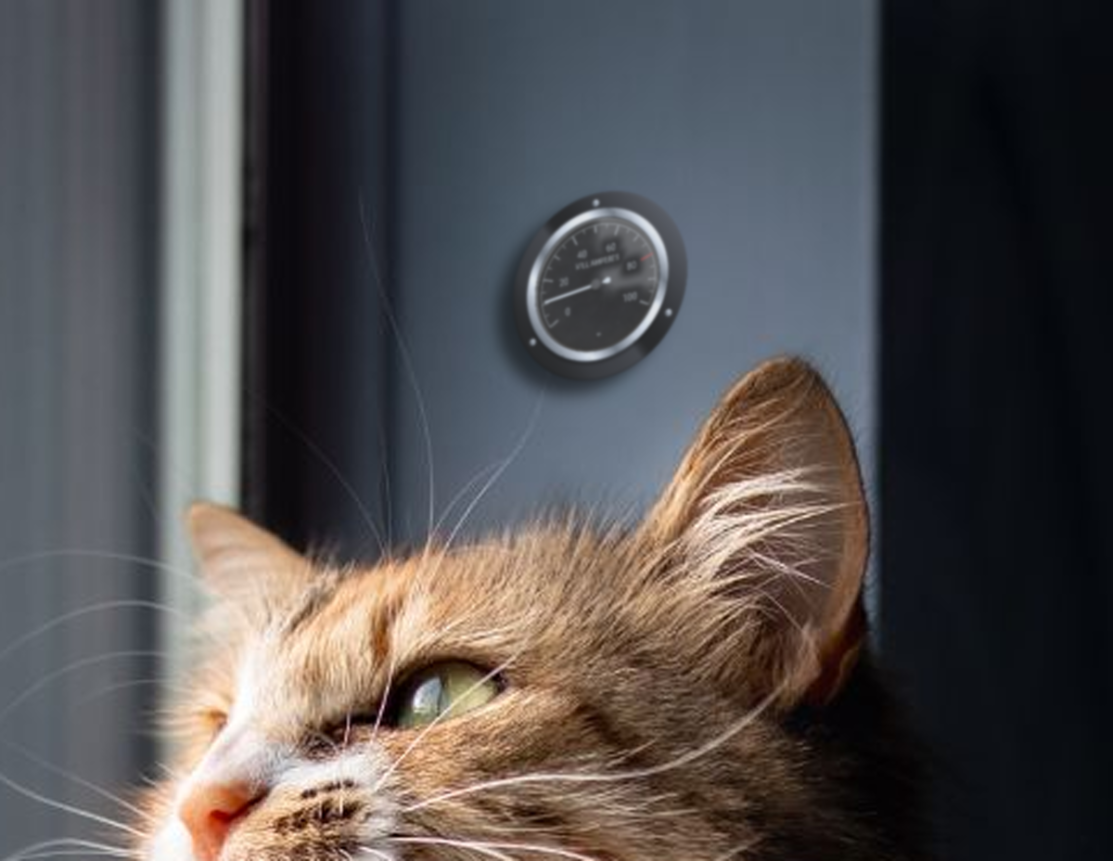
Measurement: 10 mA
